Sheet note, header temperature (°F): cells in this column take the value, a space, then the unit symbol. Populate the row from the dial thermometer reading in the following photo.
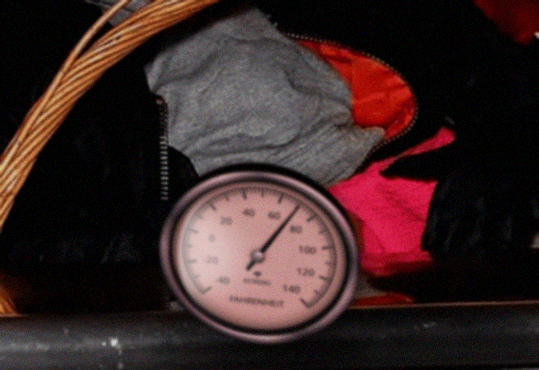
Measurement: 70 °F
